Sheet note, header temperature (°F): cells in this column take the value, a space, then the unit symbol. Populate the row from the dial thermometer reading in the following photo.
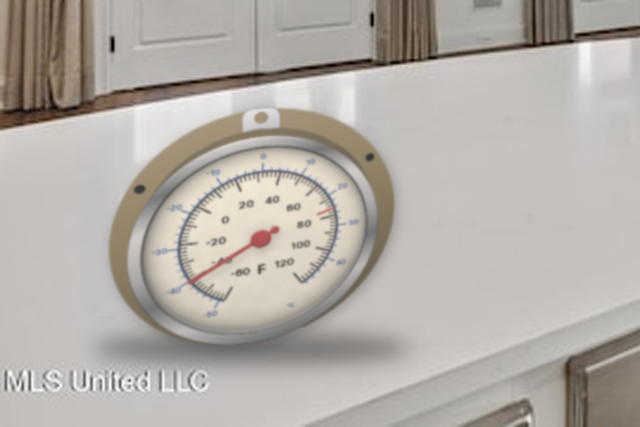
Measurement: -40 °F
